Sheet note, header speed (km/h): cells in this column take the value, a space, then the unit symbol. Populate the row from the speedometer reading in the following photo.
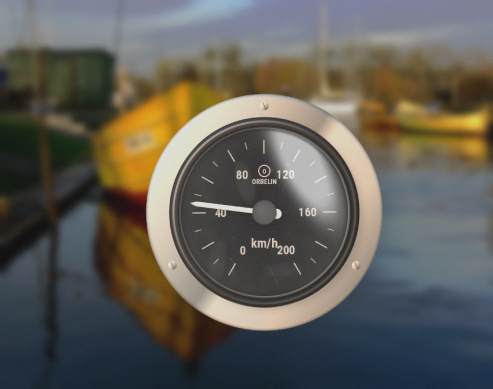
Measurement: 45 km/h
